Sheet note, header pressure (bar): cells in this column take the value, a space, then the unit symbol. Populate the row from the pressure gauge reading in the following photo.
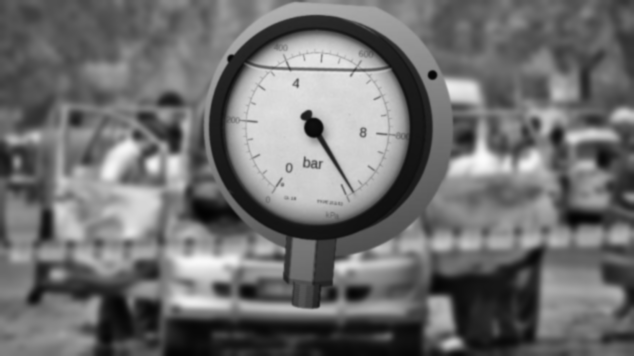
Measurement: 9.75 bar
